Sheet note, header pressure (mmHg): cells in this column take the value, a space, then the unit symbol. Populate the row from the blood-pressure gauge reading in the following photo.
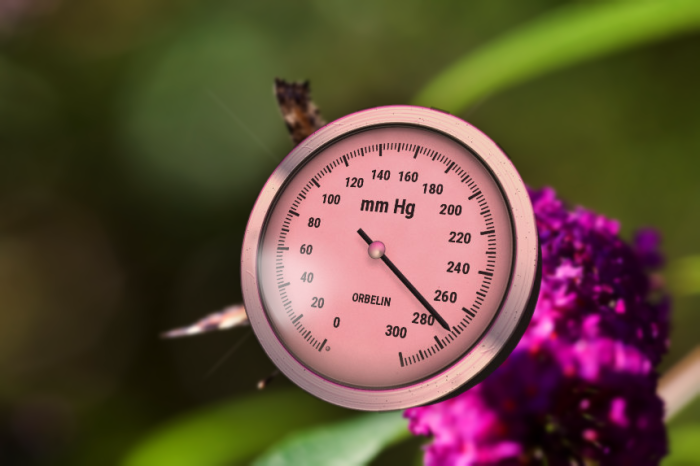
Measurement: 272 mmHg
